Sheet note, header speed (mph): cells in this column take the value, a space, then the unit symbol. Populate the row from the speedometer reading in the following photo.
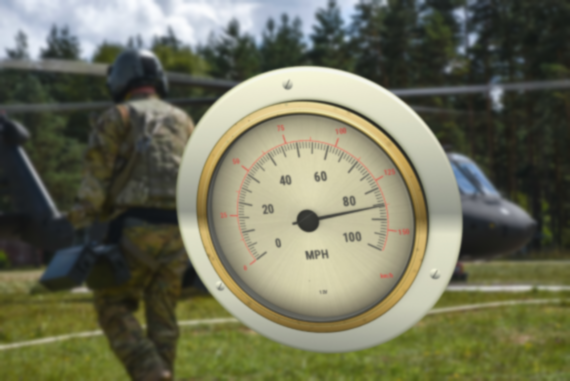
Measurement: 85 mph
